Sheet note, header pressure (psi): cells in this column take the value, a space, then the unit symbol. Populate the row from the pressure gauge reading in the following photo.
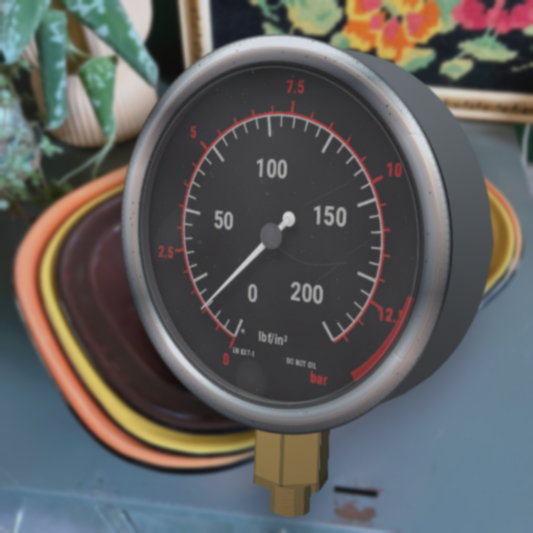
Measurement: 15 psi
